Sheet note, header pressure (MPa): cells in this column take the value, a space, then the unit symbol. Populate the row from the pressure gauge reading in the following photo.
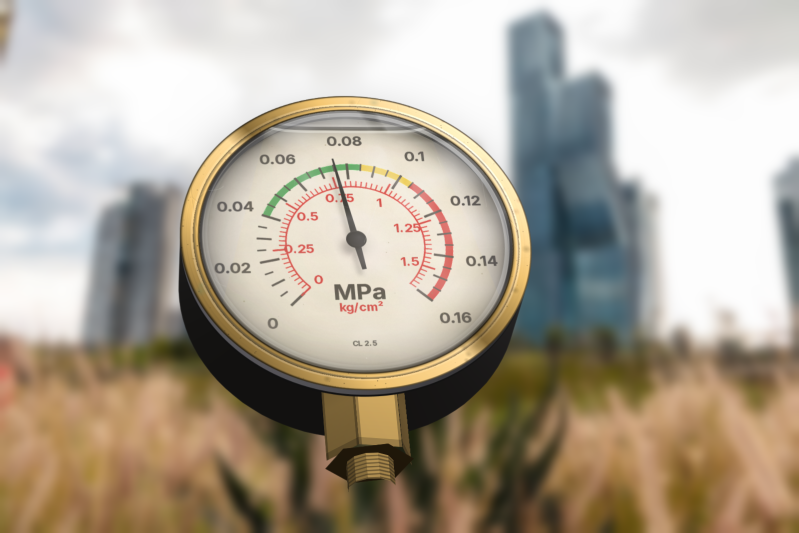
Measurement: 0.075 MPa
